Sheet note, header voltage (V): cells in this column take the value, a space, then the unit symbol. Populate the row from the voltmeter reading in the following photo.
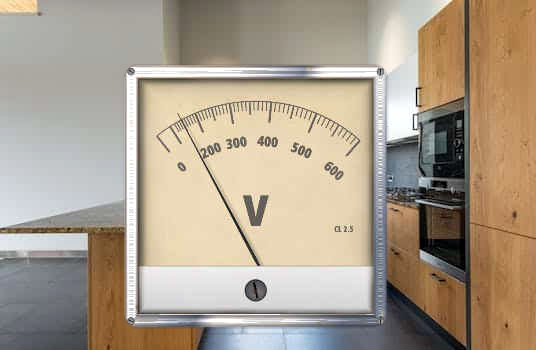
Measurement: 150 V
